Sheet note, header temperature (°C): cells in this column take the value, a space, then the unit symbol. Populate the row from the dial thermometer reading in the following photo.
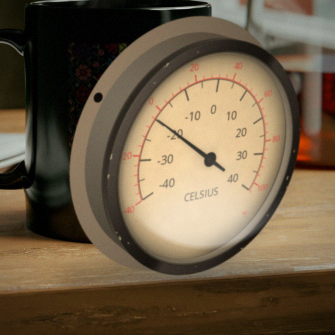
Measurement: -20 °C
